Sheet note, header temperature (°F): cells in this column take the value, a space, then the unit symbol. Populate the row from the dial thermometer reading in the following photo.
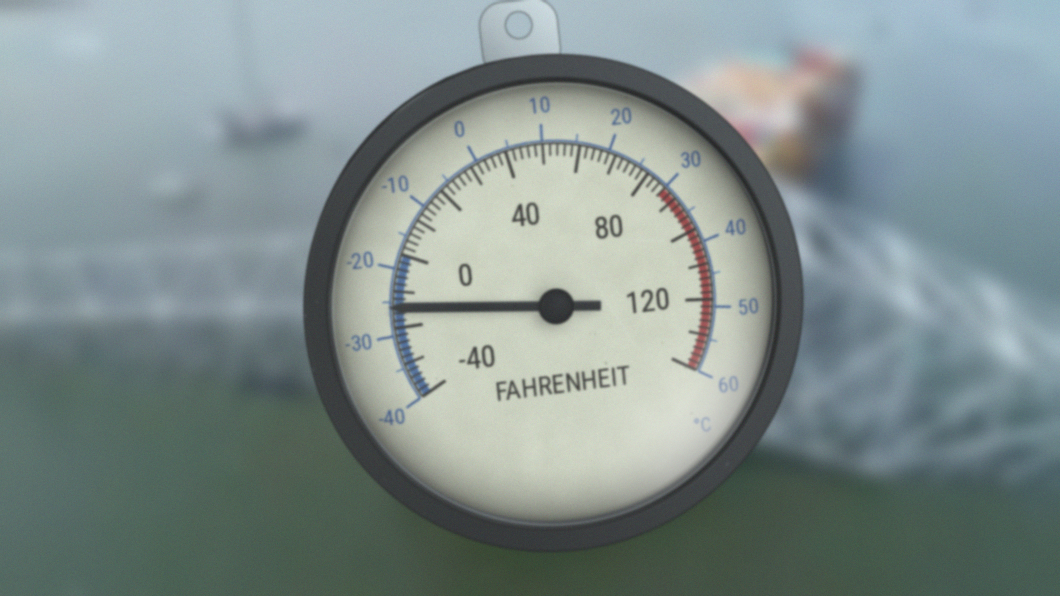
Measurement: -14 °F
